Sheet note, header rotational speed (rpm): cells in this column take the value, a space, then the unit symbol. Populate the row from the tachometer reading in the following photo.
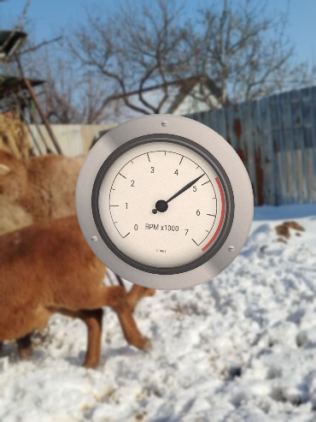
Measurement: 4750 rpm
